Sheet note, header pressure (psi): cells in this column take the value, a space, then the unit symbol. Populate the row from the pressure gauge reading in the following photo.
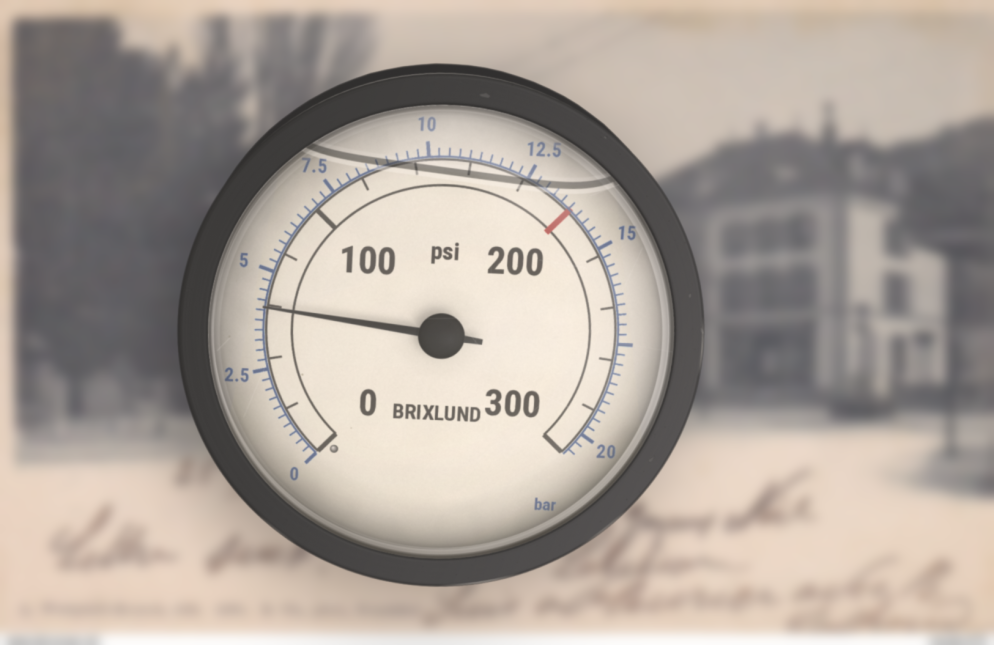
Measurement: 60 psi
